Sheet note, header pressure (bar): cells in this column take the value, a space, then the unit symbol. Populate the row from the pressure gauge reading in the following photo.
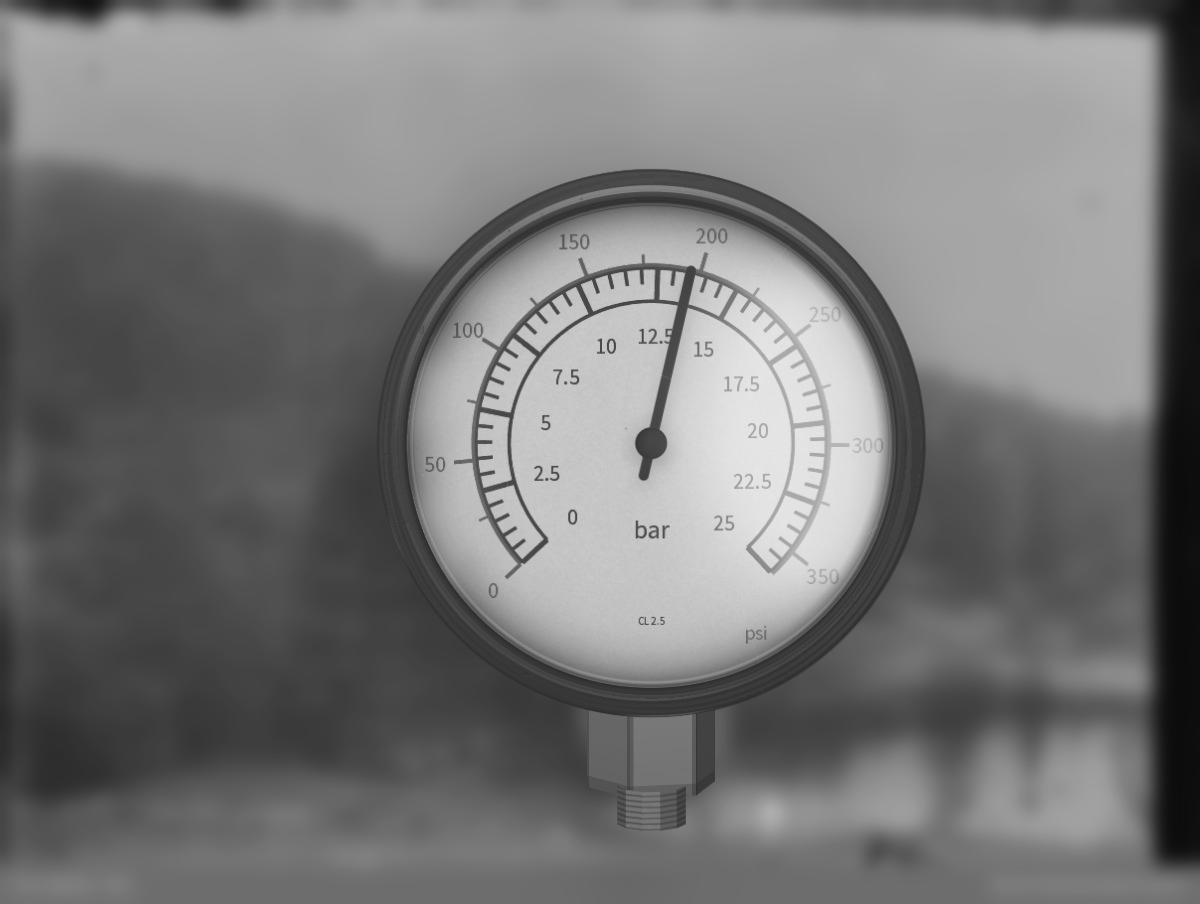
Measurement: 13.5 bar
